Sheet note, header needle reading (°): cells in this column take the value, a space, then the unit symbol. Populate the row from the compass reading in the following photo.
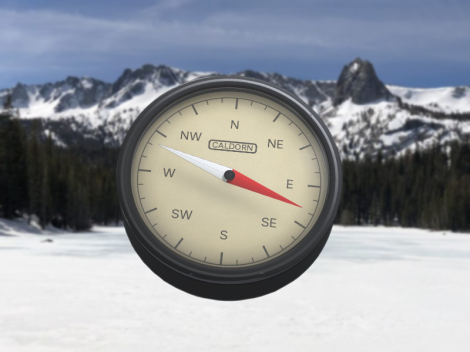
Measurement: 110 °
